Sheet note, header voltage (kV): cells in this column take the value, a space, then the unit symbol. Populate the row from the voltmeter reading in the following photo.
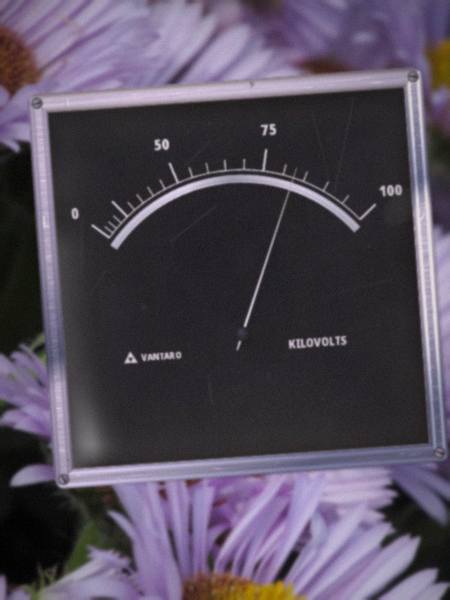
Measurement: 82.5 kV
